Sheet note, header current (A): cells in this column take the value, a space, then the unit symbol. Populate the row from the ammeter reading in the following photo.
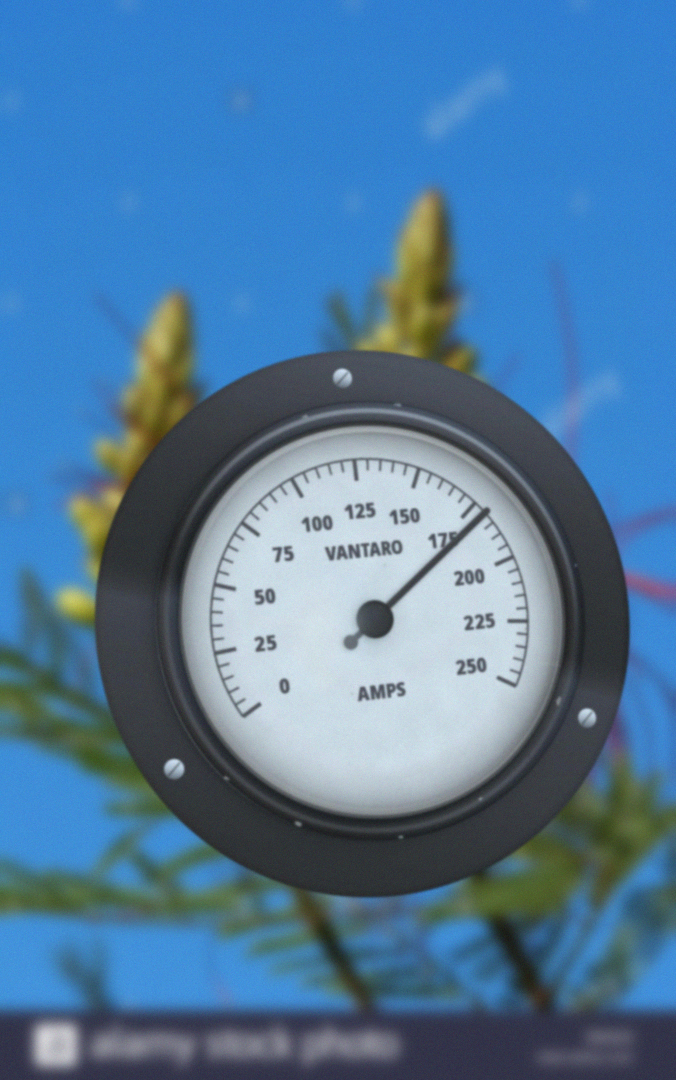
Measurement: 180 A
